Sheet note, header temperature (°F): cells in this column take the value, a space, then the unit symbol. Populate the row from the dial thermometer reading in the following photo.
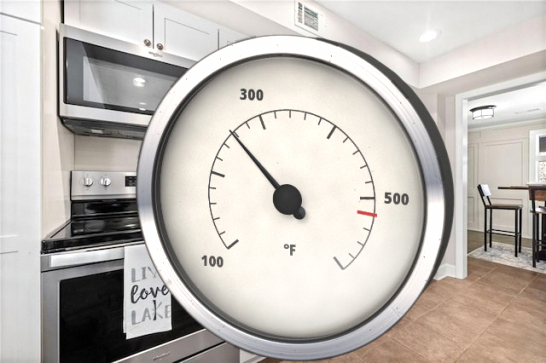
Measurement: 260 °F
